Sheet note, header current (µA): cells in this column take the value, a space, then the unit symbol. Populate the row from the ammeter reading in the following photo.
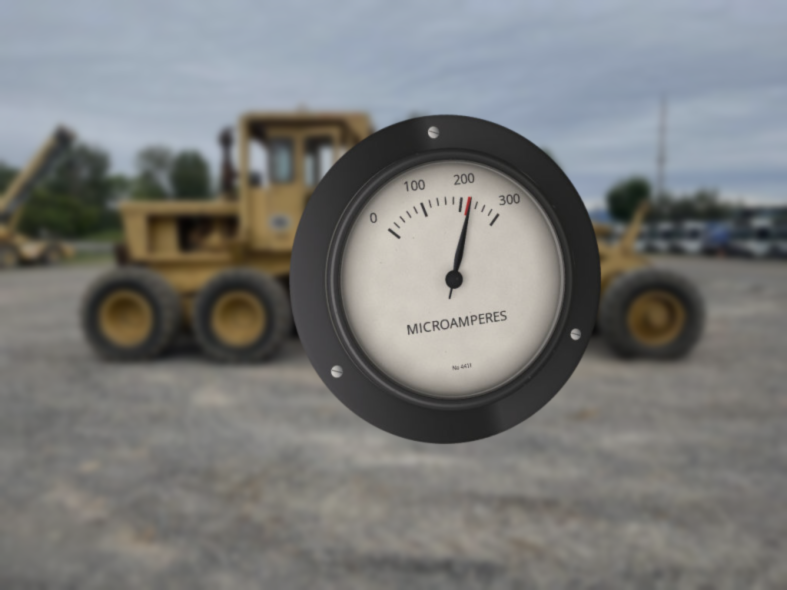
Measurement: 220 µA
